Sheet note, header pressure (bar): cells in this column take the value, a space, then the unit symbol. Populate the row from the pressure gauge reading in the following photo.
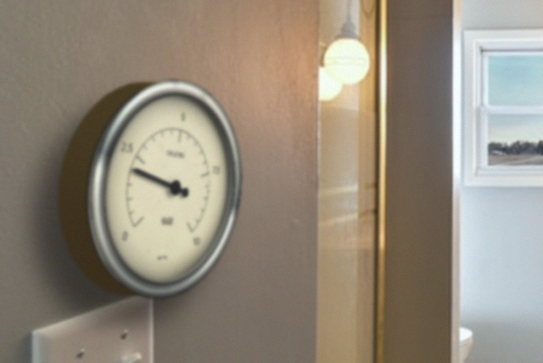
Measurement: 2 bar
